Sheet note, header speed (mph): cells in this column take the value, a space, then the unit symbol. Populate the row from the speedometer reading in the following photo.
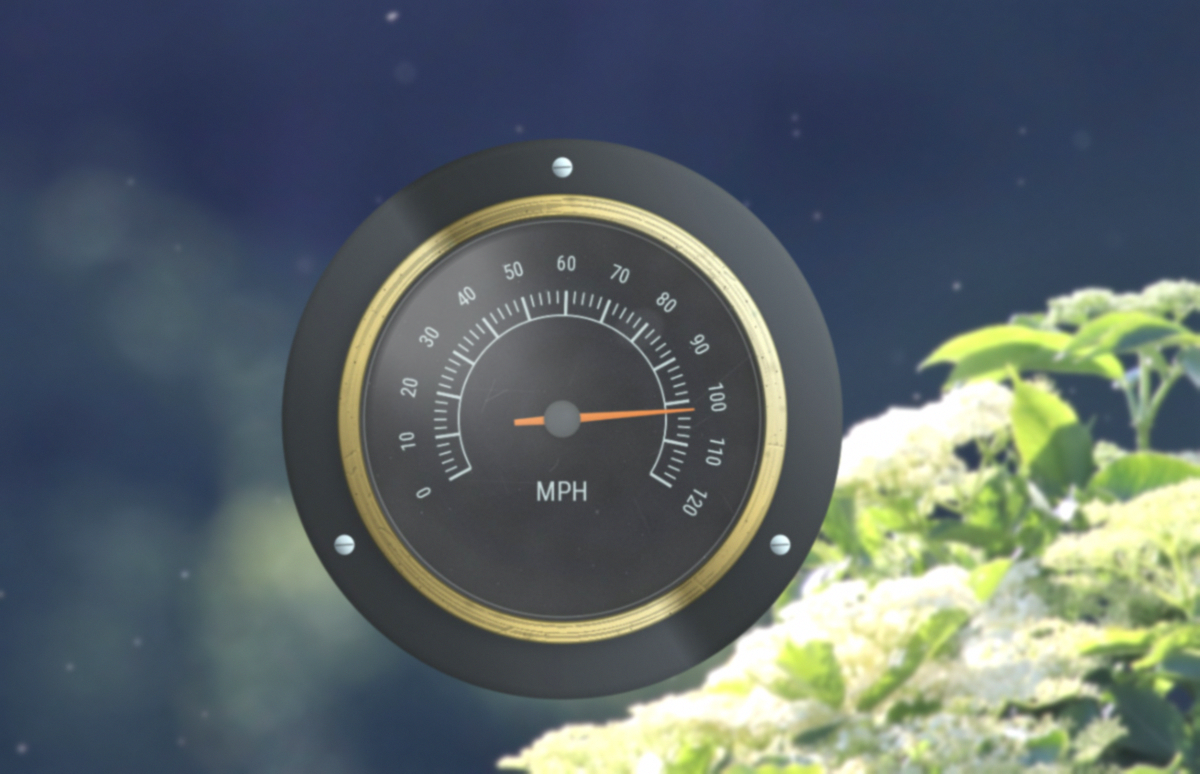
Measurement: 102 mph
